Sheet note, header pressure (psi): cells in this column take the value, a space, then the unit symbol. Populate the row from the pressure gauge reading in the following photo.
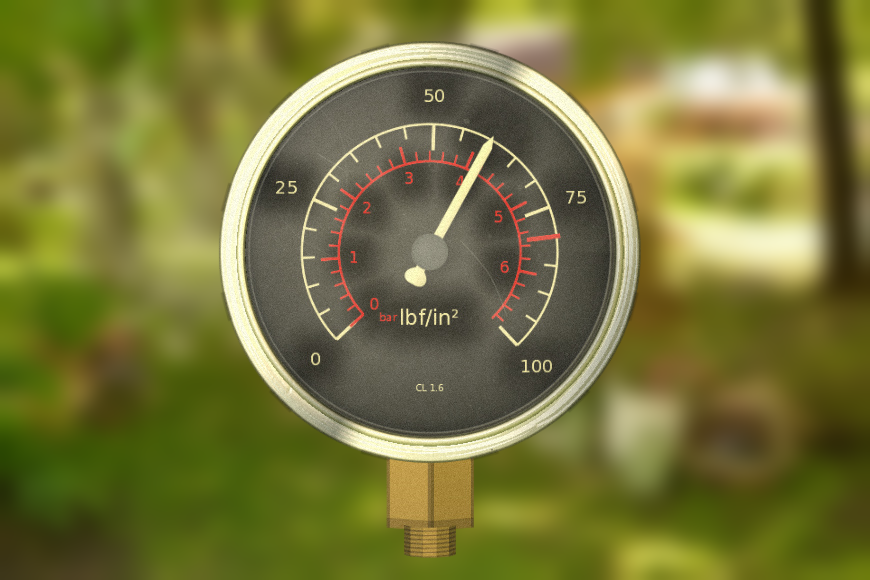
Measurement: 60 psi
